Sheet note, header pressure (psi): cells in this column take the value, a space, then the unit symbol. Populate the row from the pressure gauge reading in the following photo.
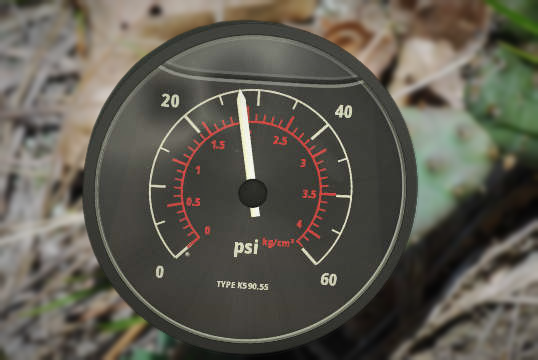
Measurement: 27.5 psi
